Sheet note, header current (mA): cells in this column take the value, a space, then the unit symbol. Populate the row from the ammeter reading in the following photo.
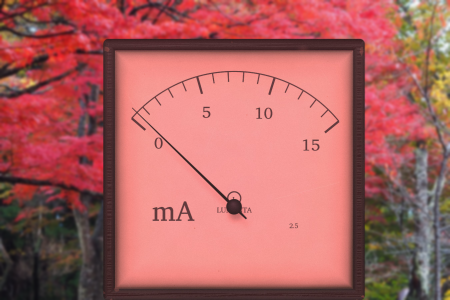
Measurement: 0.5 mA
